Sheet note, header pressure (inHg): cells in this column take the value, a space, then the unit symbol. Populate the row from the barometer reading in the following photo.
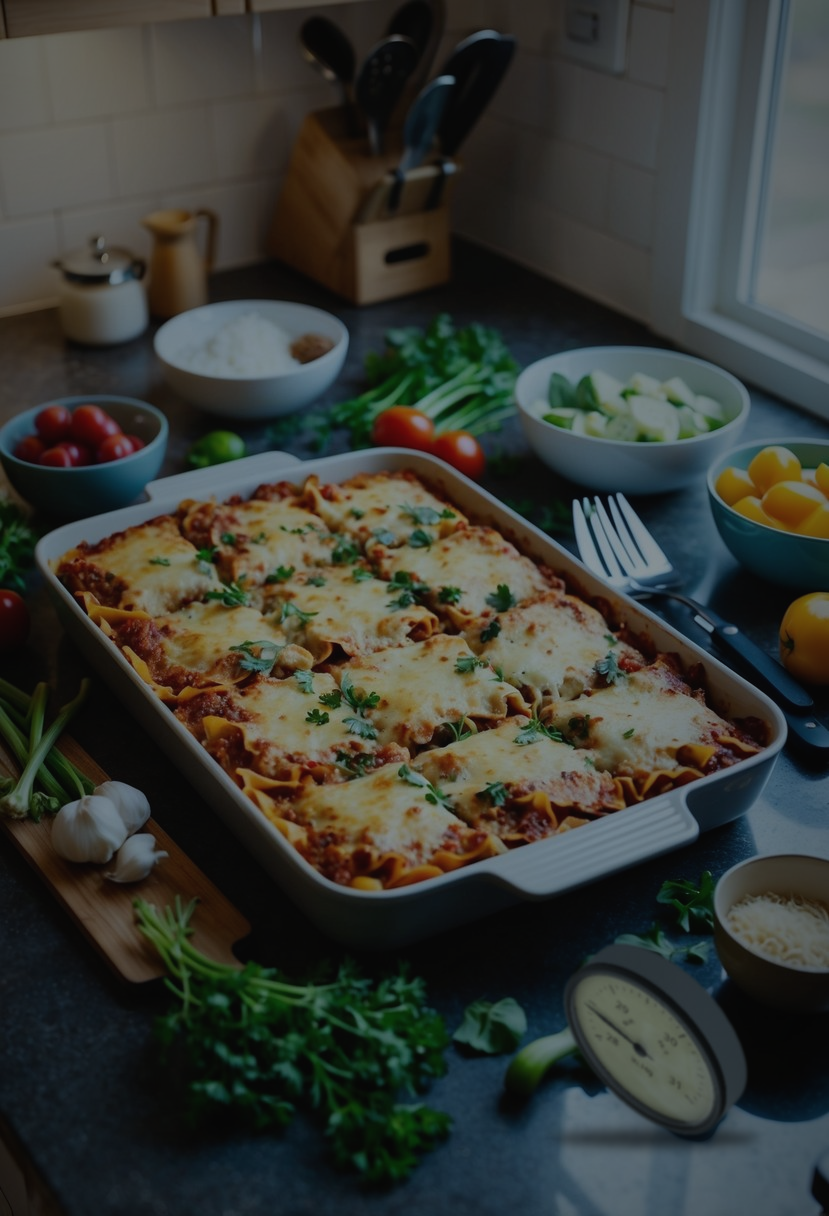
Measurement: 28.5 inHg
